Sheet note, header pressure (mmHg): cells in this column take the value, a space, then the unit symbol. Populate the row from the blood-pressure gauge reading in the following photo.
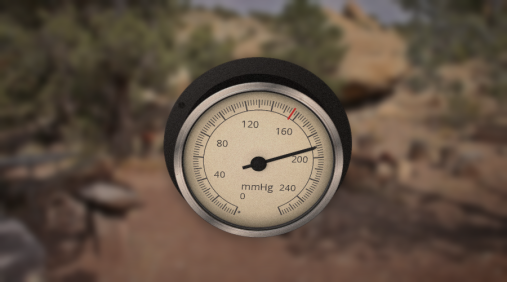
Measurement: 190 mmHg
